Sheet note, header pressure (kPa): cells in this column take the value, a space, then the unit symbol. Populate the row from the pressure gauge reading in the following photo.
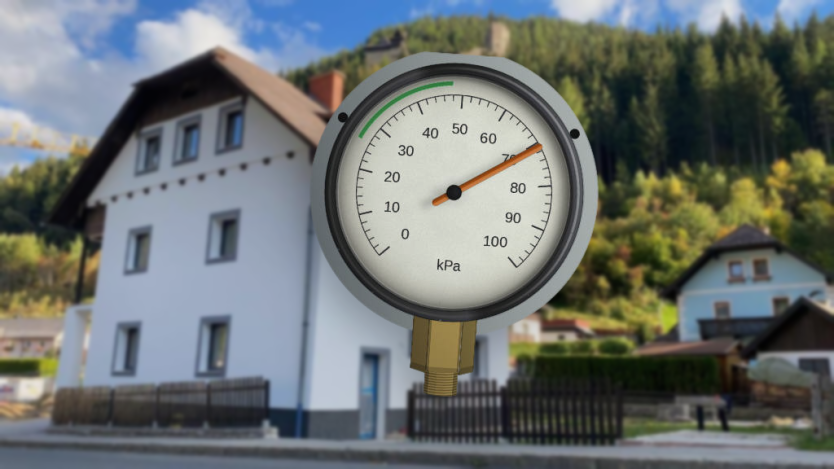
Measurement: 71 kPa
